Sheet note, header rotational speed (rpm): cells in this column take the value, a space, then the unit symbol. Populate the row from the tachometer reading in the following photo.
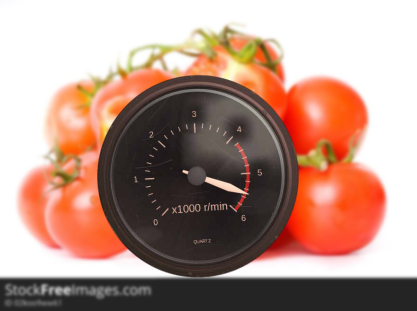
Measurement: 5500 rpm
